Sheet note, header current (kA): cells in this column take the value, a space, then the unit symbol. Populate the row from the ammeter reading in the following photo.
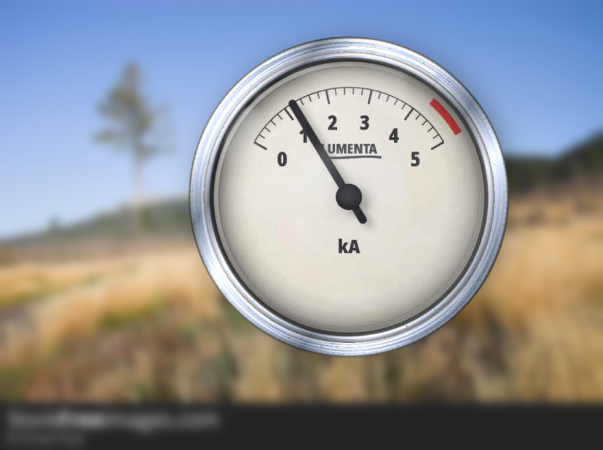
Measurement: 1.2 kA
